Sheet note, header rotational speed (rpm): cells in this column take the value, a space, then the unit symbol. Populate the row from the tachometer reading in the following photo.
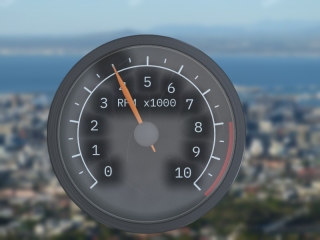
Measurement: 4000 rpm
